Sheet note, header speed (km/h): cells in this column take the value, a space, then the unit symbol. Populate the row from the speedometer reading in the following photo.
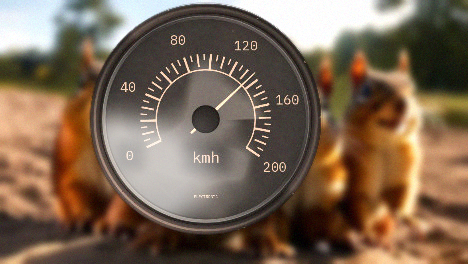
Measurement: 135 km/h
